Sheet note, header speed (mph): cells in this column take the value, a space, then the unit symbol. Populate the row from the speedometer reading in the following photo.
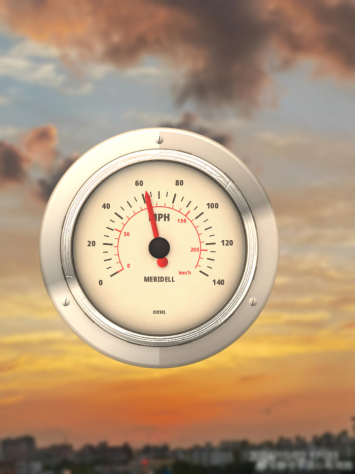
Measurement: 62.5 mph
